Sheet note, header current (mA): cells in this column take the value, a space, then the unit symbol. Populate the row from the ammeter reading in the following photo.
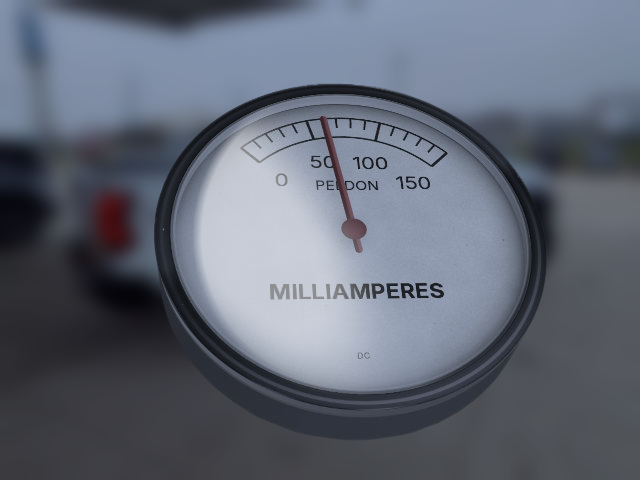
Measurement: 60 mA
